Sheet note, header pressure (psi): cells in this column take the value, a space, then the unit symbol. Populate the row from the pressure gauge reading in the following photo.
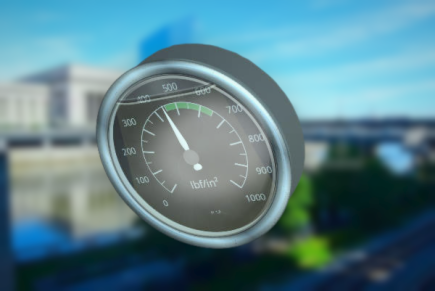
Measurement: 450 psi
